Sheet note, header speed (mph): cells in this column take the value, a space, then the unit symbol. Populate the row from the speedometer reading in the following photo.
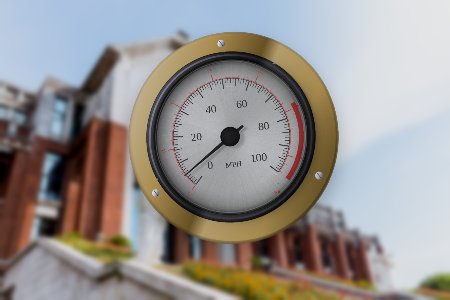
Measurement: 5 mph
